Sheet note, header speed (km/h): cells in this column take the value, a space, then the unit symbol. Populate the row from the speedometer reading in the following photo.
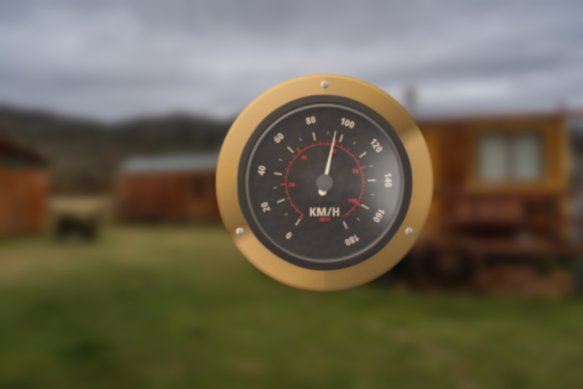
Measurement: 95 km/h
